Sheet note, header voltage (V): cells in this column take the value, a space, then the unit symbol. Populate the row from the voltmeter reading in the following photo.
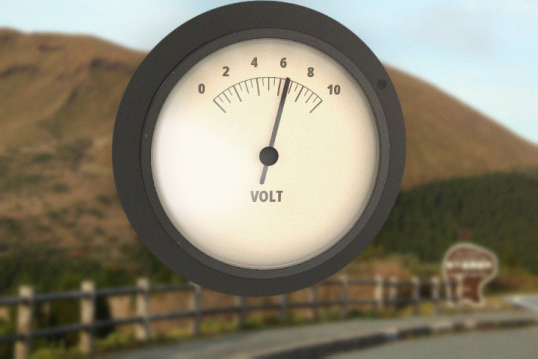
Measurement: 6.5 V
